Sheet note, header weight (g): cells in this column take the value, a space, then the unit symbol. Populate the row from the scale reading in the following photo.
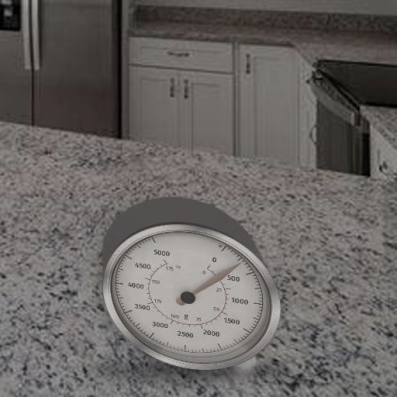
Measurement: 250 g
